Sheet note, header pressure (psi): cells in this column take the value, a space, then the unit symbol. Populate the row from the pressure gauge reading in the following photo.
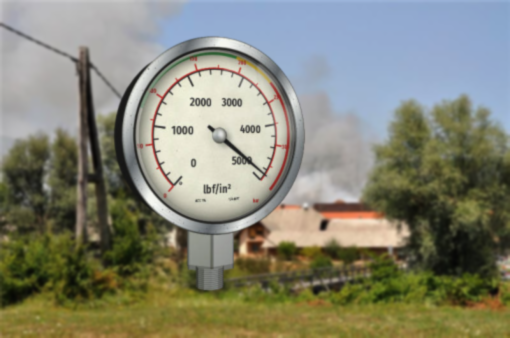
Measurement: 4900 psi
